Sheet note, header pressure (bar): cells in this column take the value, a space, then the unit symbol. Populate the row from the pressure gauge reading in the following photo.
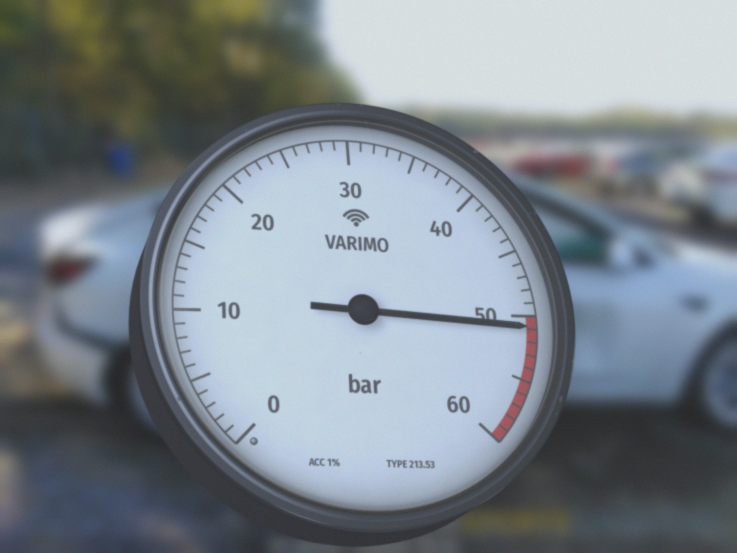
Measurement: 51 bar
